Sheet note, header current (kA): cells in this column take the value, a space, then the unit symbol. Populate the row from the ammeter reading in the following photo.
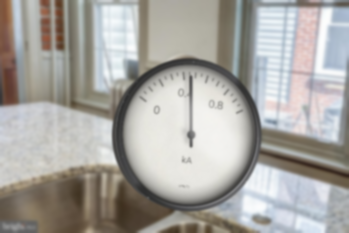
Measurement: 0.45 kA
